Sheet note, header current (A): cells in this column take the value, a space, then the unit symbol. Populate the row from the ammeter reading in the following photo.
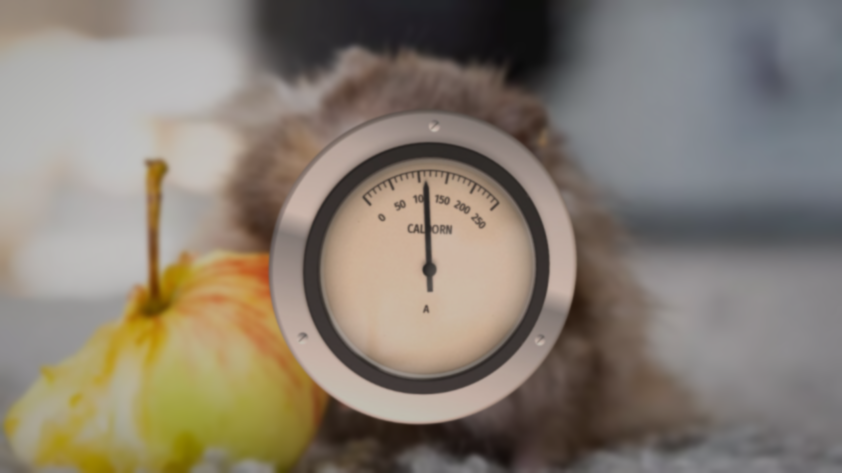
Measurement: 110 A
